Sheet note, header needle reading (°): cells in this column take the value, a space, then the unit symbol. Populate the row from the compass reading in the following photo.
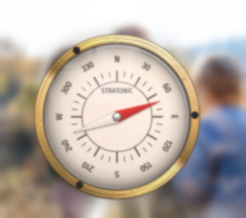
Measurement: 70 °
